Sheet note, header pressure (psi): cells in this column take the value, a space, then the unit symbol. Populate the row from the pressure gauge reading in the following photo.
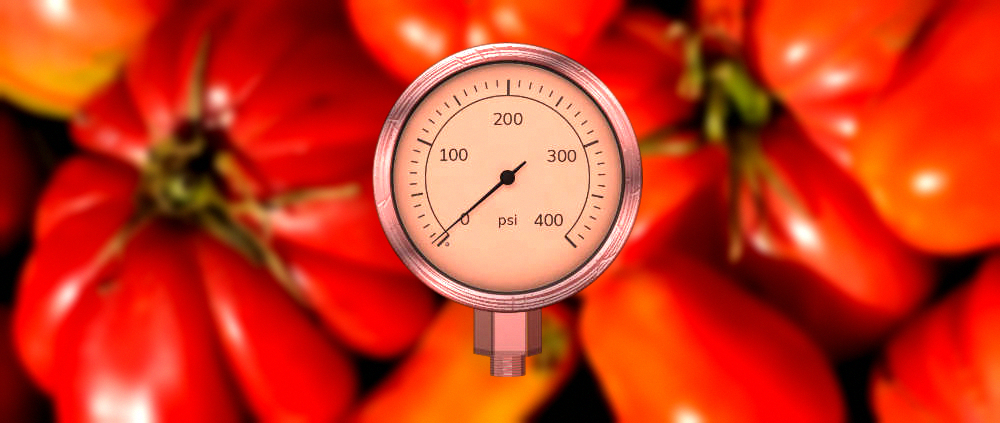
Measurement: 5 psi
